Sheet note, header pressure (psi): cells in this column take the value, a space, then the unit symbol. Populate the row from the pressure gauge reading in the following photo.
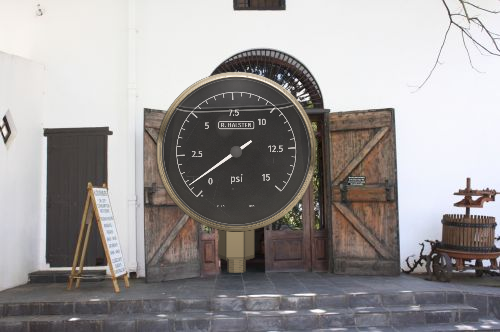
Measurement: 0.75 psi
